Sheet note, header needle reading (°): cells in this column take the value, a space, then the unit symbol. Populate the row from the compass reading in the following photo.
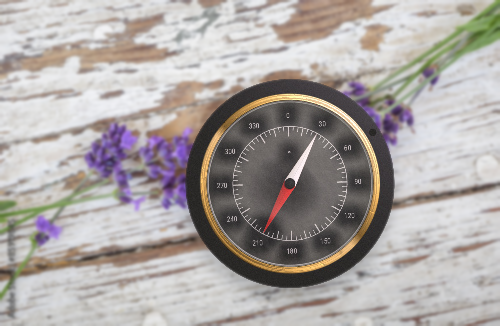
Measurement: 210 °
